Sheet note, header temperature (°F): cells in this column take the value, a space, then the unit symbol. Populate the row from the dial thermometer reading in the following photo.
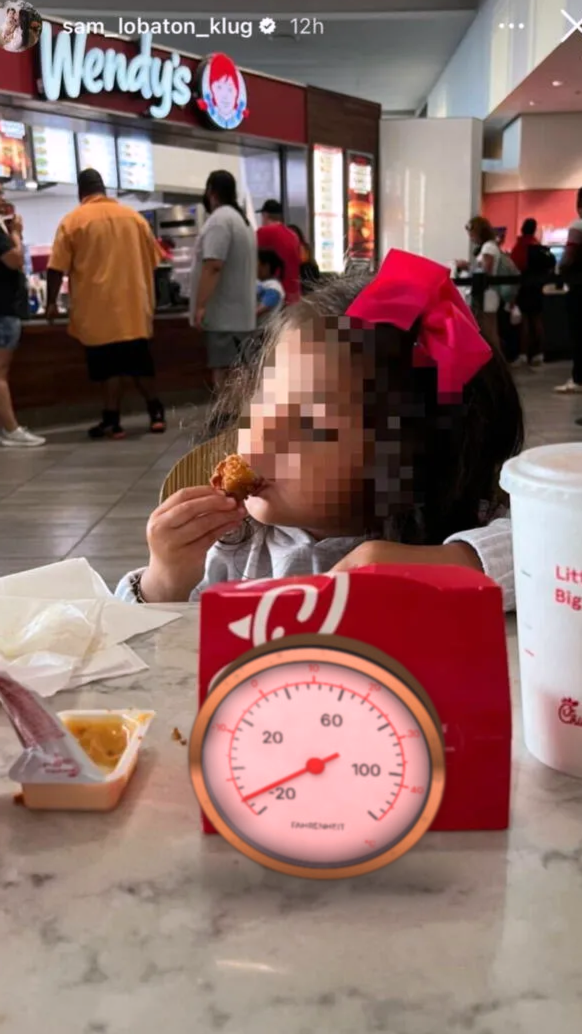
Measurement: -12 °F
